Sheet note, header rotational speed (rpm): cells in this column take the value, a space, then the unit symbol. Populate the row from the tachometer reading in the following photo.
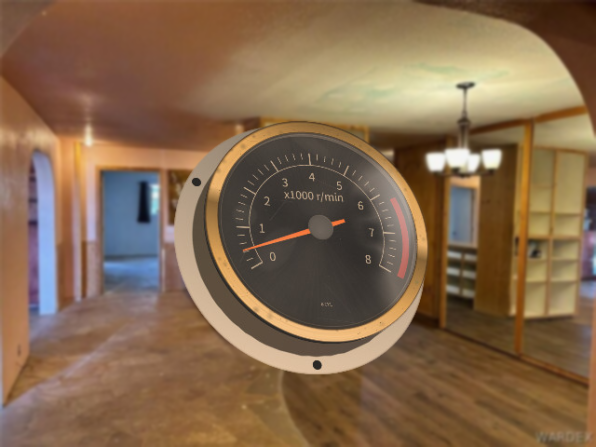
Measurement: 400 rpm
